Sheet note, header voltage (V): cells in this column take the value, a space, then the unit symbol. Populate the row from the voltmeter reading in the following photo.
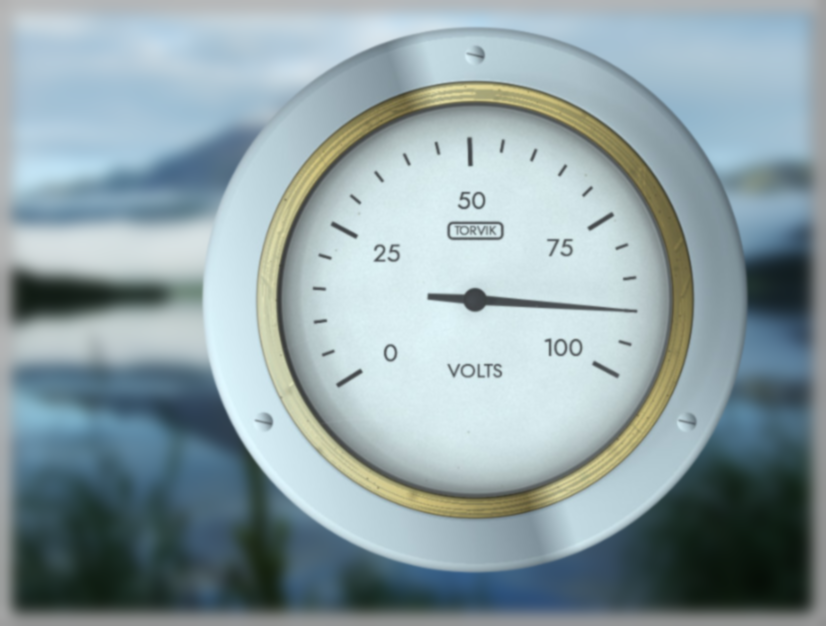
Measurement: 90 V
